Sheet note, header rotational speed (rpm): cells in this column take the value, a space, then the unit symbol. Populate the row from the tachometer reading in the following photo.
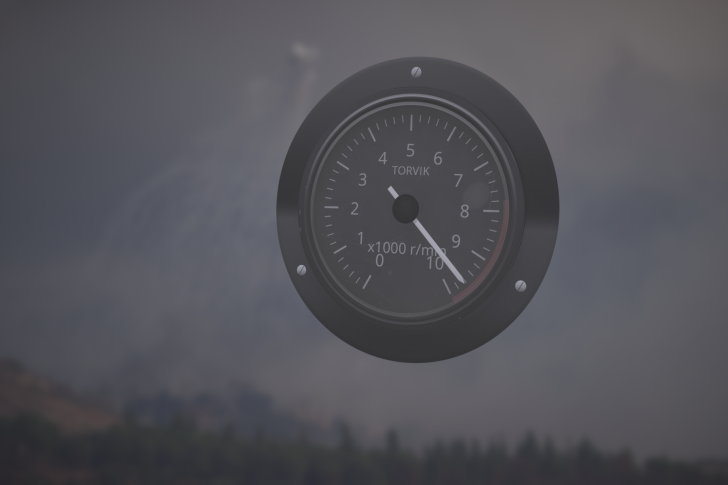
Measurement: 9600 rpm
